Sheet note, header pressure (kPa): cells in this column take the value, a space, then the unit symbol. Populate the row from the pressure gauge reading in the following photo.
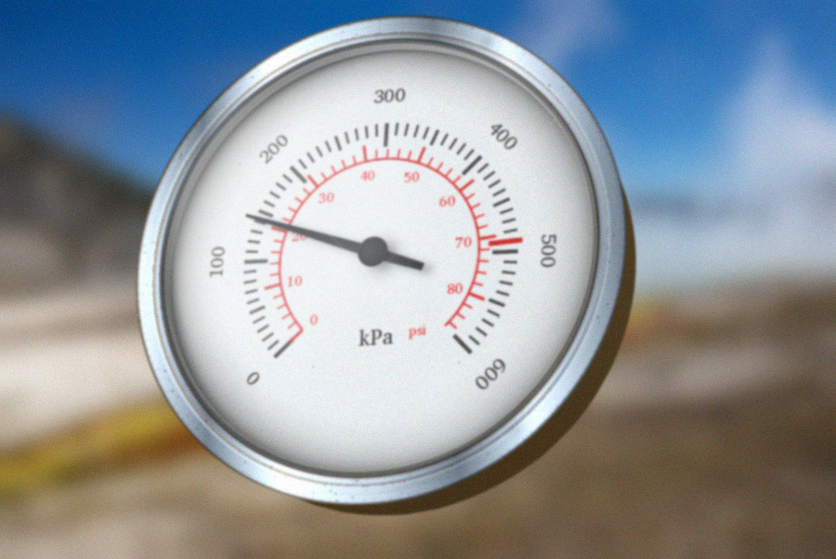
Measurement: 140 kPa
